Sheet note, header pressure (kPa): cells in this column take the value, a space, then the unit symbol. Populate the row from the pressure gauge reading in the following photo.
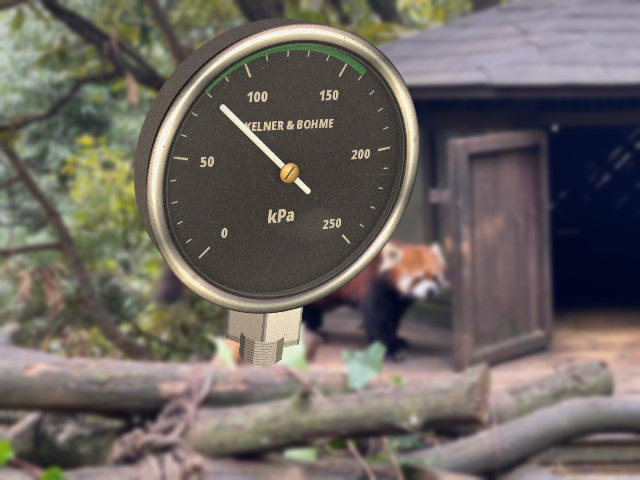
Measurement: 80 kPa
